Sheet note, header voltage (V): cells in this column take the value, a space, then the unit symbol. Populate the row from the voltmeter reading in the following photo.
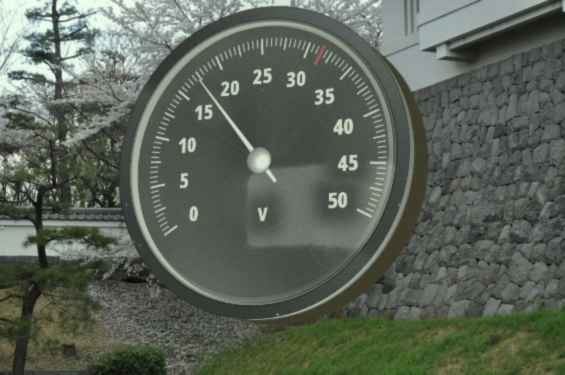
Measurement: 17.5 V
